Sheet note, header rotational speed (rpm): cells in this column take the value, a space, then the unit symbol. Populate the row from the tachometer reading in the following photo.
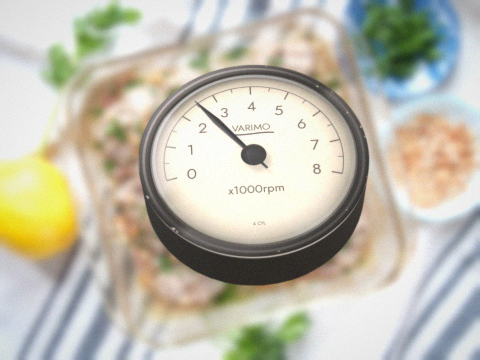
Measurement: 2500 rpm
